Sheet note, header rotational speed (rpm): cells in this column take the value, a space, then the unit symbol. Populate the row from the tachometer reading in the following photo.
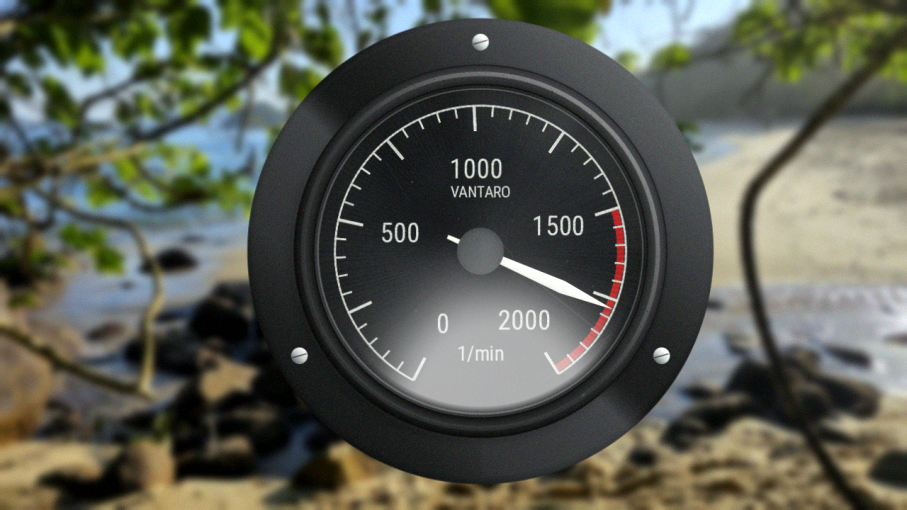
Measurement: 1775 rpm
